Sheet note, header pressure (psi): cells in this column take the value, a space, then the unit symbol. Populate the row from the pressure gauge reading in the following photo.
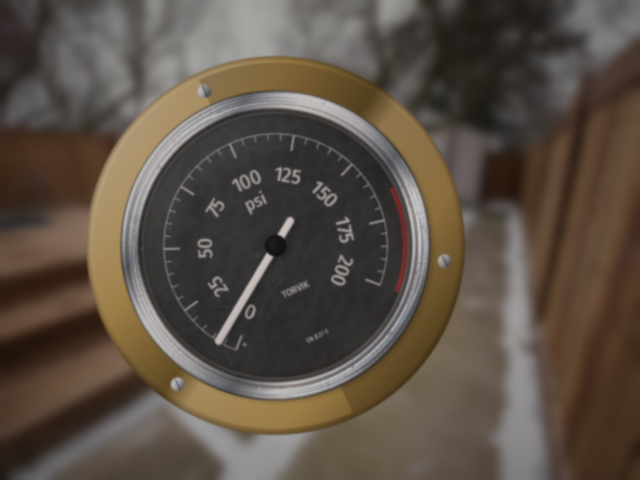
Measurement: 7.5 psi
